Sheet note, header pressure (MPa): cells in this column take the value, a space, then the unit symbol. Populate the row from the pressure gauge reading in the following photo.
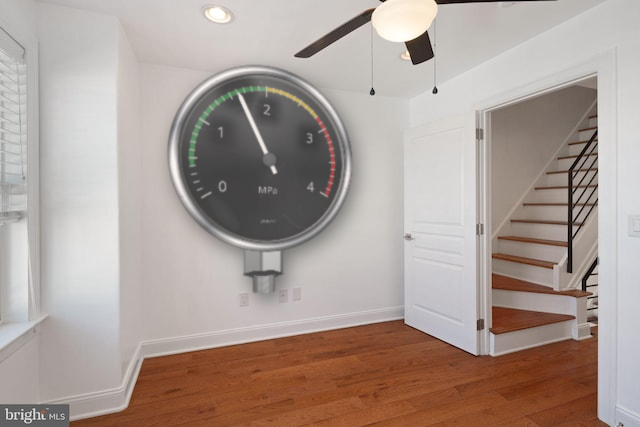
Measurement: 1.6 MPa
